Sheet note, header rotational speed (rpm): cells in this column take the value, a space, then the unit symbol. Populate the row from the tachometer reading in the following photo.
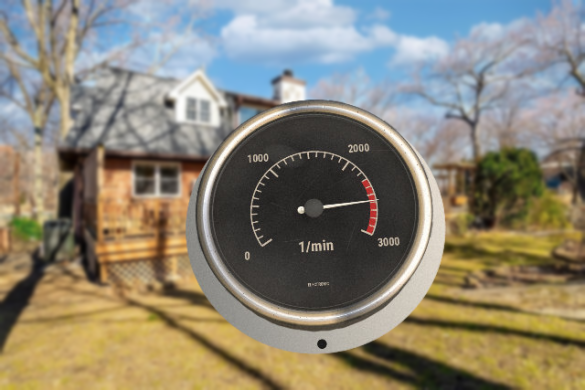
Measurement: 2600 rpm
